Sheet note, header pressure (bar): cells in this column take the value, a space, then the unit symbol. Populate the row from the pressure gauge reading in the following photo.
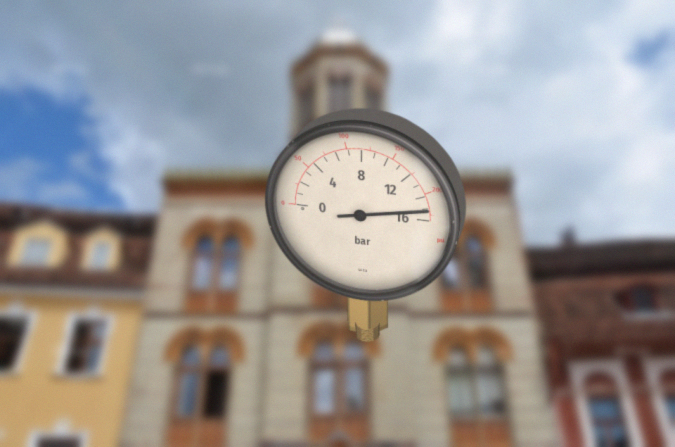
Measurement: 15 bar
